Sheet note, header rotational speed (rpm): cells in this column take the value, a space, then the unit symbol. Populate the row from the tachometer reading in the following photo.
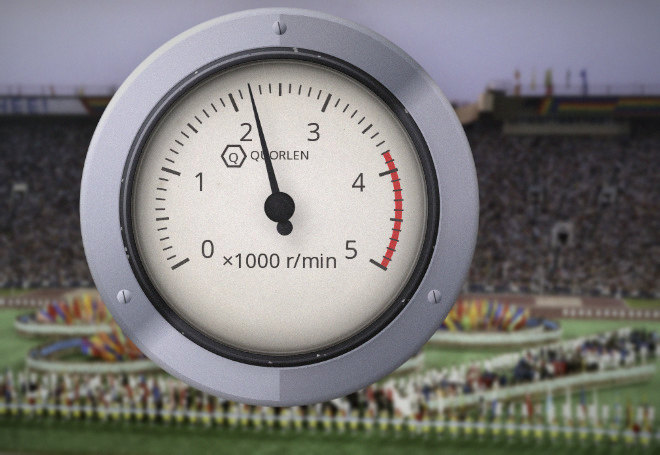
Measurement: 2200 rpm
